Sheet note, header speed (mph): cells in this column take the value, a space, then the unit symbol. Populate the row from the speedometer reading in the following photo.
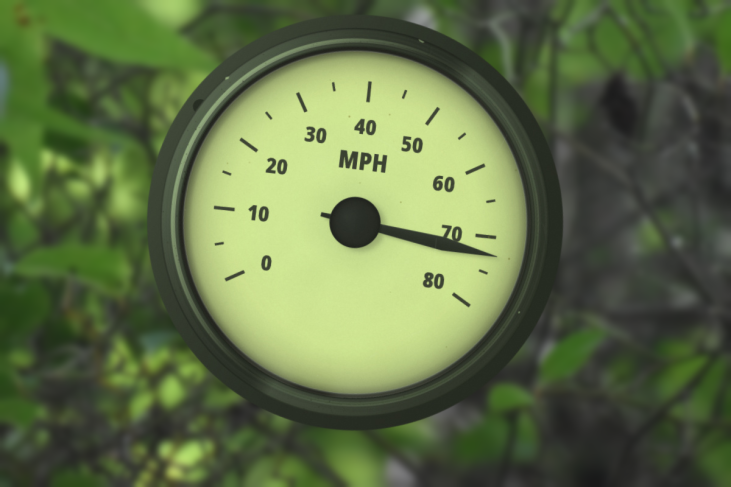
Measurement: 72.5 mph
